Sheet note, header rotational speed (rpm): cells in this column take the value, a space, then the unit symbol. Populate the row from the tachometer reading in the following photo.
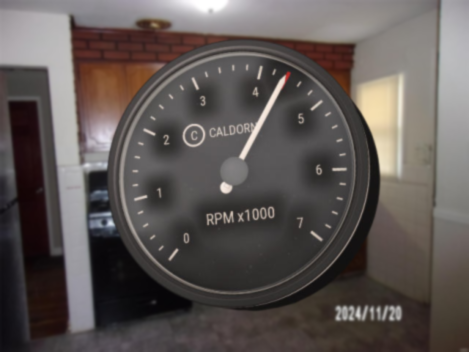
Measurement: 4400 rpm
